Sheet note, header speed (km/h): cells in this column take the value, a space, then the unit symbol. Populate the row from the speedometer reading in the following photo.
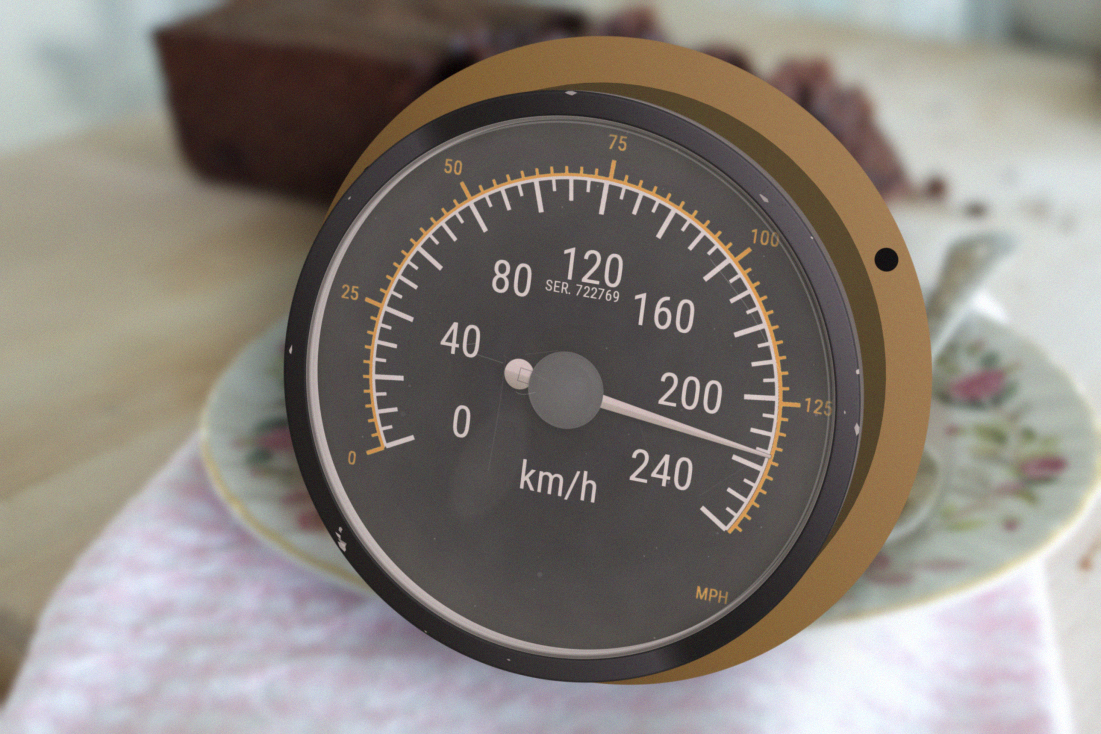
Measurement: 215 km/h
